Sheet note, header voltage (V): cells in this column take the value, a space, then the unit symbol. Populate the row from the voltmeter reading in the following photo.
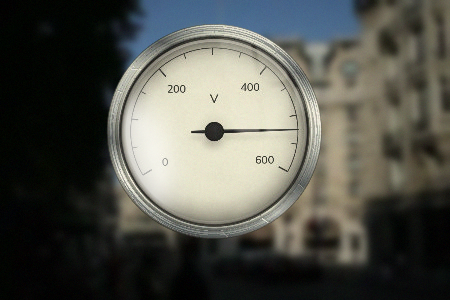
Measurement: 525 V
